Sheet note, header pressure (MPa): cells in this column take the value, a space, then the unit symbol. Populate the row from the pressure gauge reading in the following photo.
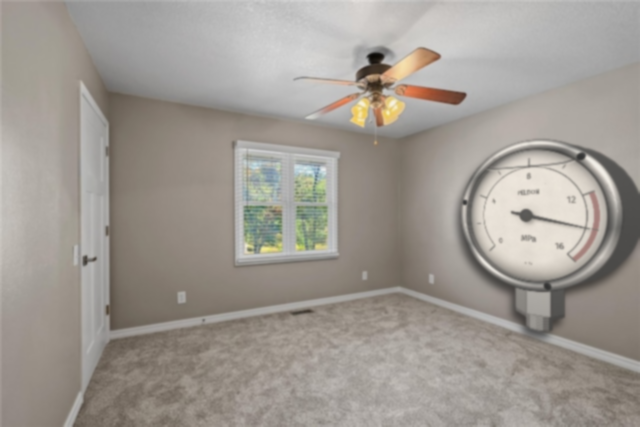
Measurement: 14 MPa
